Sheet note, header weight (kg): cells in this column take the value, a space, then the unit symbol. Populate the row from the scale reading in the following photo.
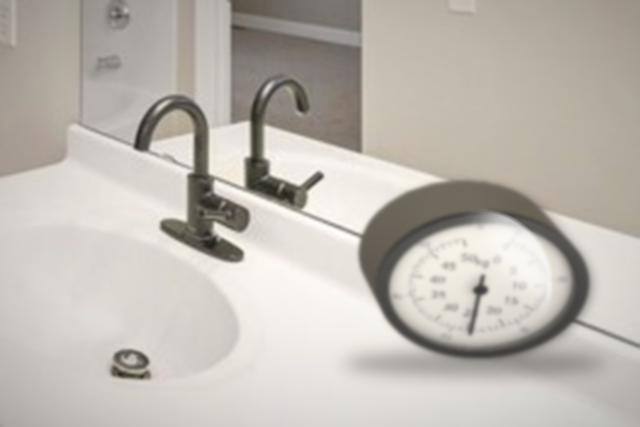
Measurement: 25 kg
